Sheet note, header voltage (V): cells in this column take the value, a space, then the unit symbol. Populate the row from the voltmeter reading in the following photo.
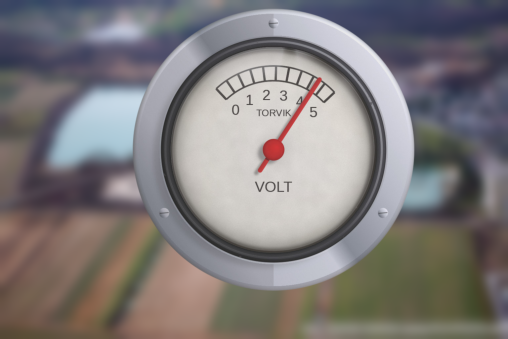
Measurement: 4.25 V
